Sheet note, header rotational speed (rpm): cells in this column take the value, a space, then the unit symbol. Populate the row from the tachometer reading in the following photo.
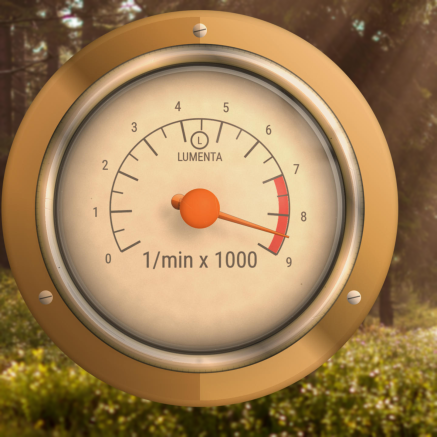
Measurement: 8500 rpm
